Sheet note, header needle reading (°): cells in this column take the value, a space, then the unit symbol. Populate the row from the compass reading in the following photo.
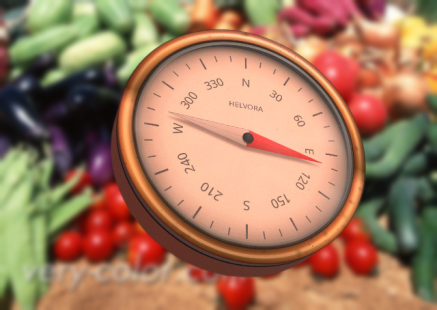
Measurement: 100 °
